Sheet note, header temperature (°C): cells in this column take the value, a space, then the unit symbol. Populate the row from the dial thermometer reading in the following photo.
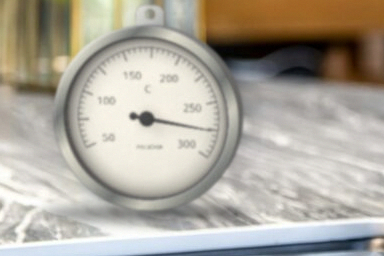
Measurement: 275 °C
